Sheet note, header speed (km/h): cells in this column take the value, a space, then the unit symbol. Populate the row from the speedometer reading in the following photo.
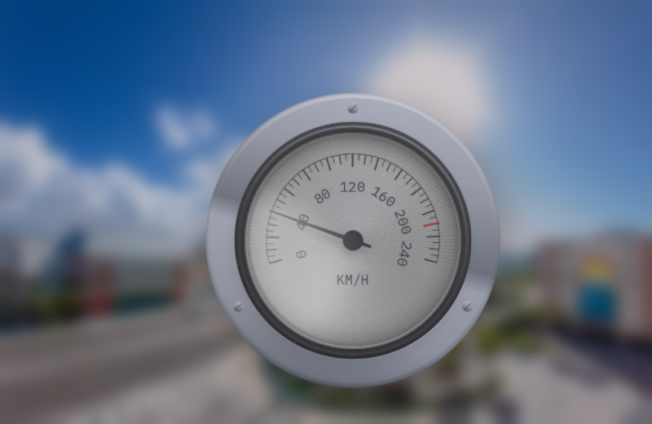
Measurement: 40 km/h
